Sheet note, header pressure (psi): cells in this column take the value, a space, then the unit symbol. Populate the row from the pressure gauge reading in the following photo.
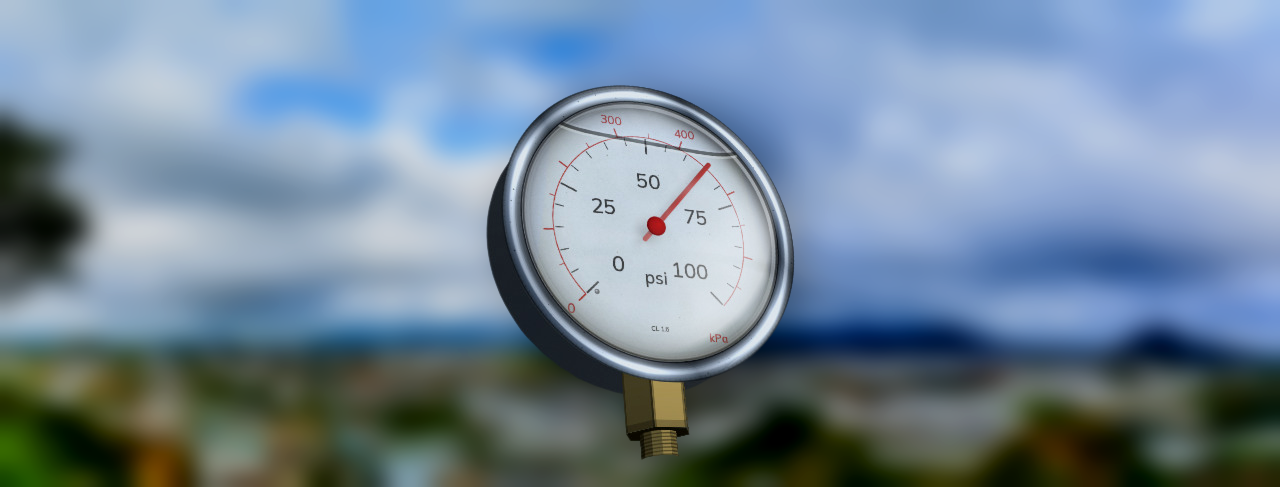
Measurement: 65 psi
